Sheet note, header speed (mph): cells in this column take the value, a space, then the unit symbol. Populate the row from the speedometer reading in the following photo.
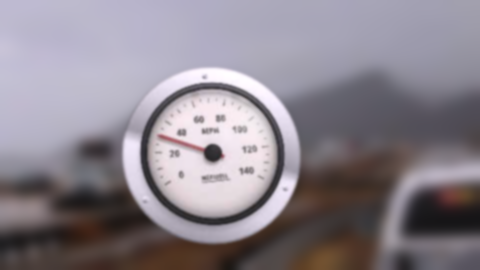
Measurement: 30 mph
